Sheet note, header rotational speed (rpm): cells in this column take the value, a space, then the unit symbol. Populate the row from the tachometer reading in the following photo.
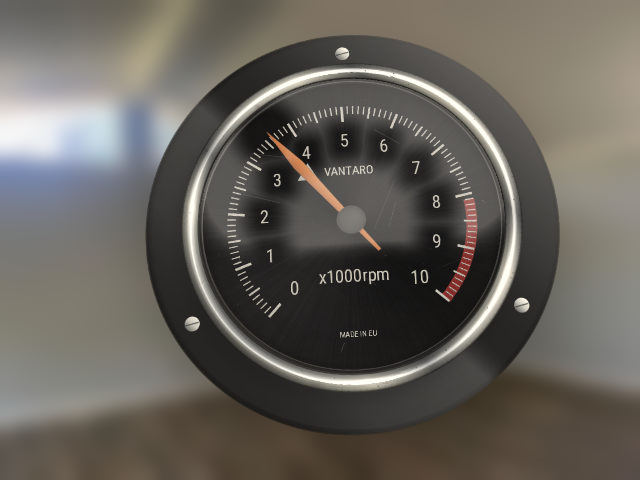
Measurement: 3600 rpm
